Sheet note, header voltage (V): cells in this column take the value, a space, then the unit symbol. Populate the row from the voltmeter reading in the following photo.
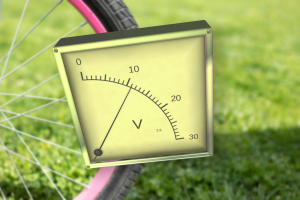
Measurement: 11 V
